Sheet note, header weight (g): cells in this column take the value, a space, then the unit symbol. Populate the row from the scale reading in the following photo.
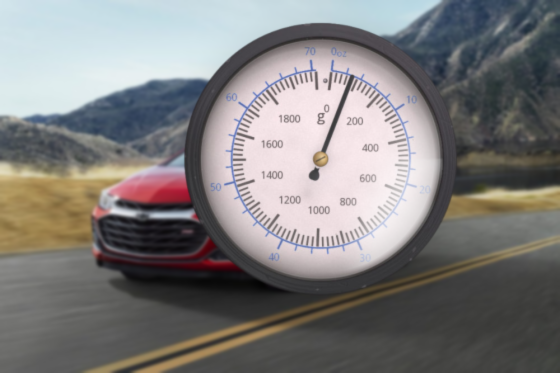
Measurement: 80 g
